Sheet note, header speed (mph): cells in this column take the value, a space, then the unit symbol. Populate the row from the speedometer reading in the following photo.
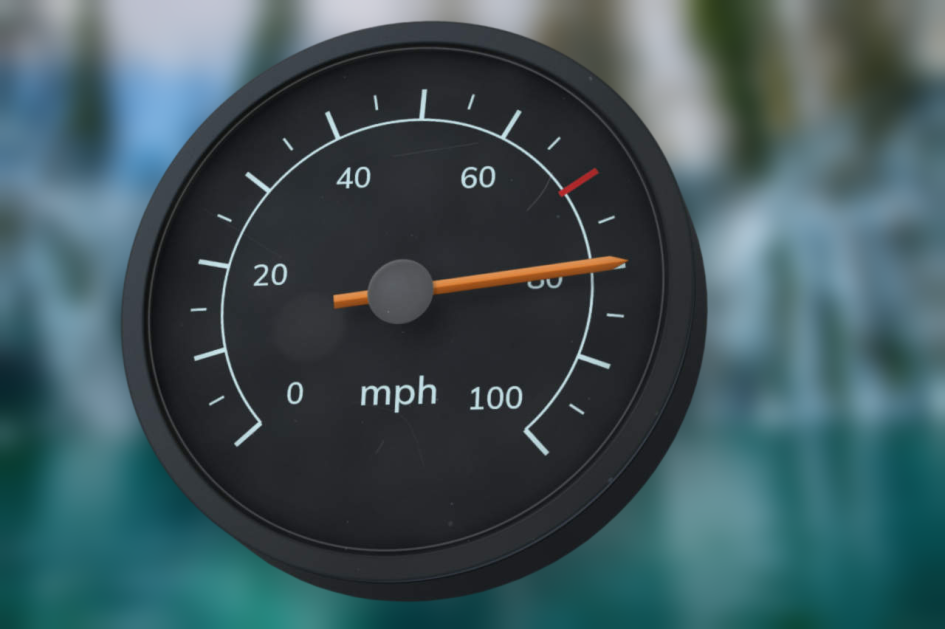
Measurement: 80 mph
